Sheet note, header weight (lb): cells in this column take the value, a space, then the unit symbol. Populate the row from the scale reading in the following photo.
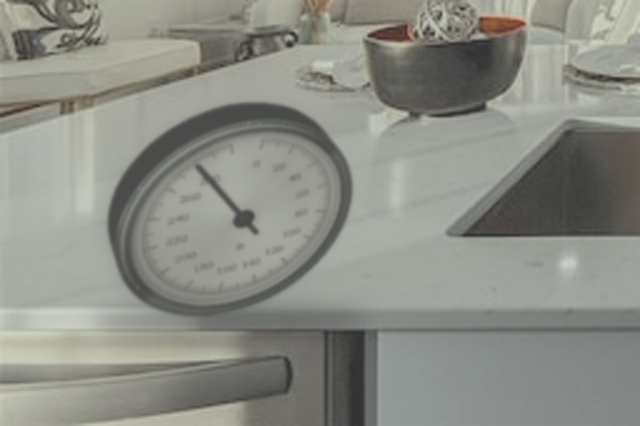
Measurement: 280 lb
